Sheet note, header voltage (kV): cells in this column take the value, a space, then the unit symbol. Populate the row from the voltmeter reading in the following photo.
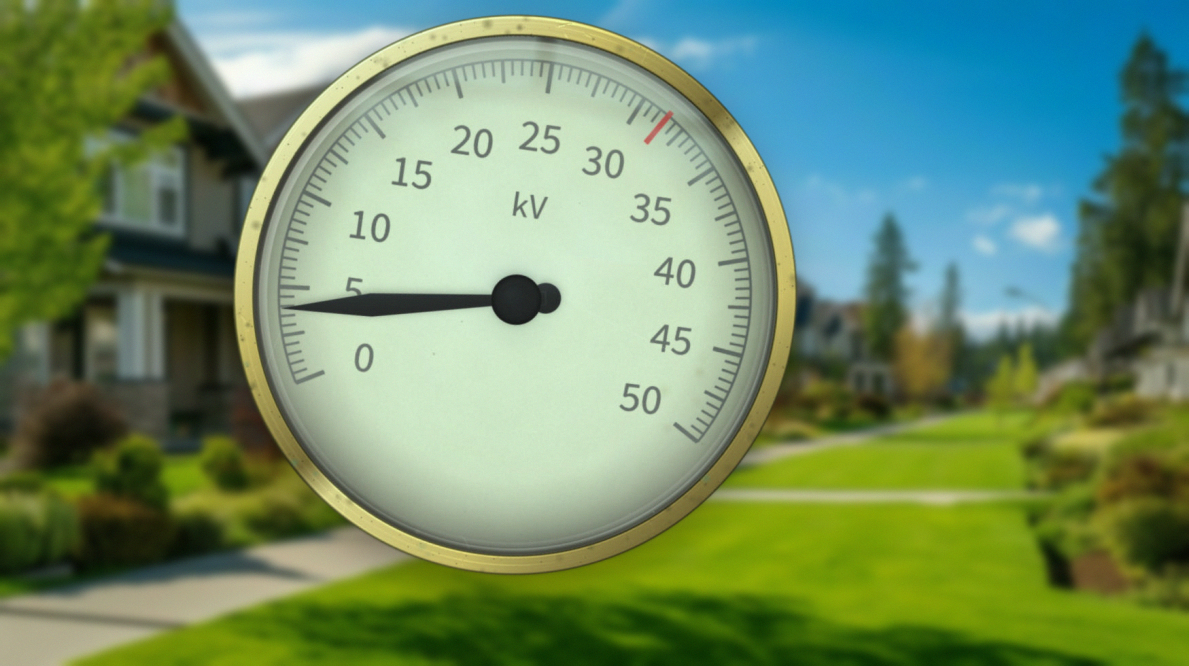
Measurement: 4 kV
